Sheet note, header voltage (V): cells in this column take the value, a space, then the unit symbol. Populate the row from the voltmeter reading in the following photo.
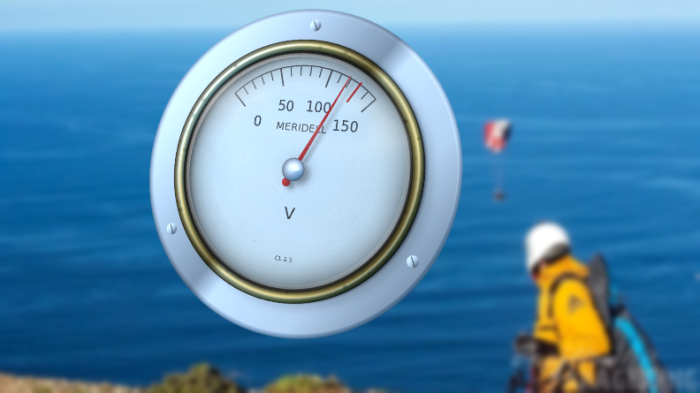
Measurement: 120 V
